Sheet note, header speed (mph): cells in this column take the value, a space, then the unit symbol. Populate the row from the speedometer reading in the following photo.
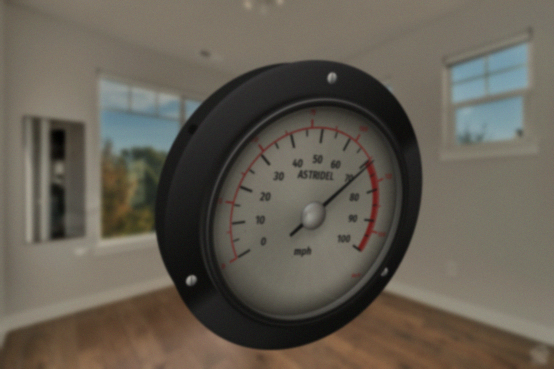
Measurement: 70 mph
